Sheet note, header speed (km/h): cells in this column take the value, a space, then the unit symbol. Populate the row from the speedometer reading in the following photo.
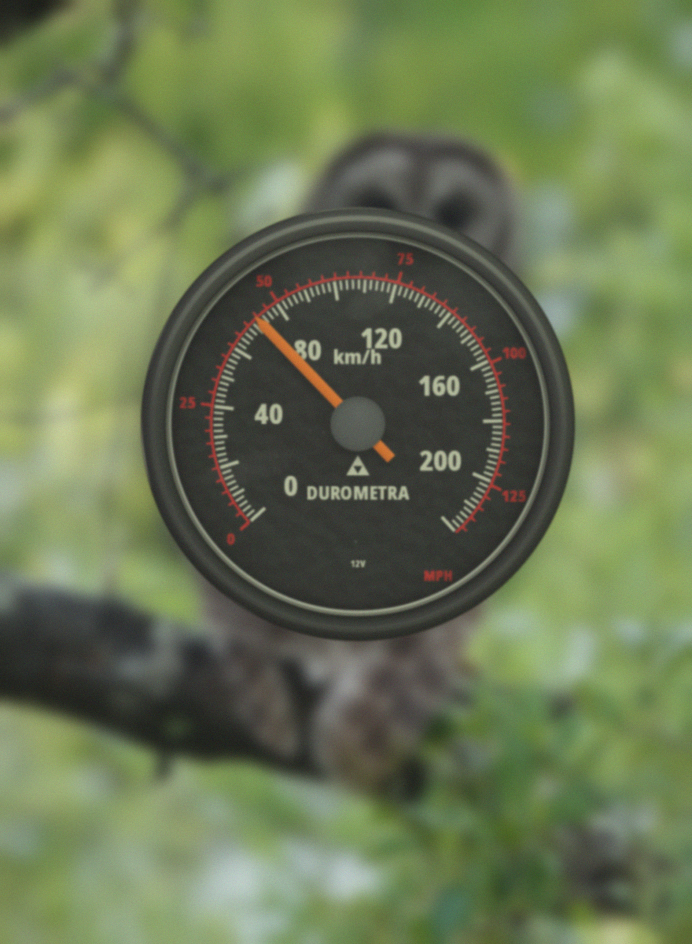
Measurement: 72 km/h
